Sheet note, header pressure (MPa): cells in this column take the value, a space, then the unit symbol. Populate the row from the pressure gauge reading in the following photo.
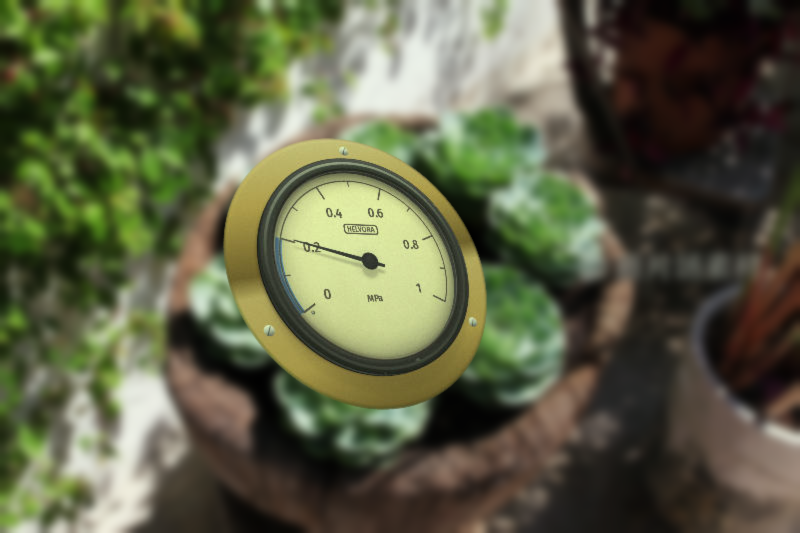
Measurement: 0.2 MPa
